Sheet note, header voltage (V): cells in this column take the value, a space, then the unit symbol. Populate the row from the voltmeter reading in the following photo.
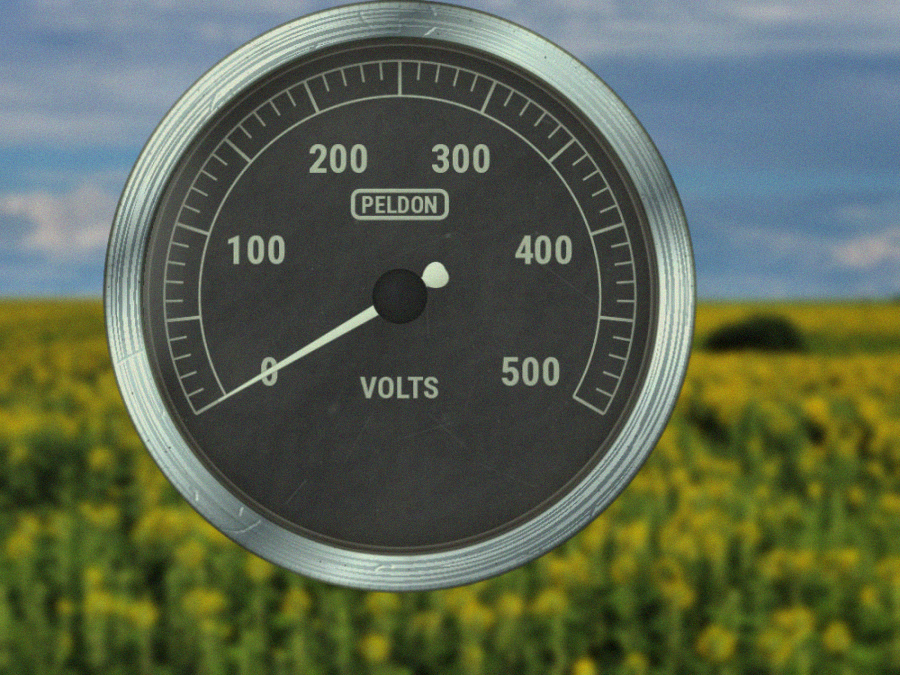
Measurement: 0 V
